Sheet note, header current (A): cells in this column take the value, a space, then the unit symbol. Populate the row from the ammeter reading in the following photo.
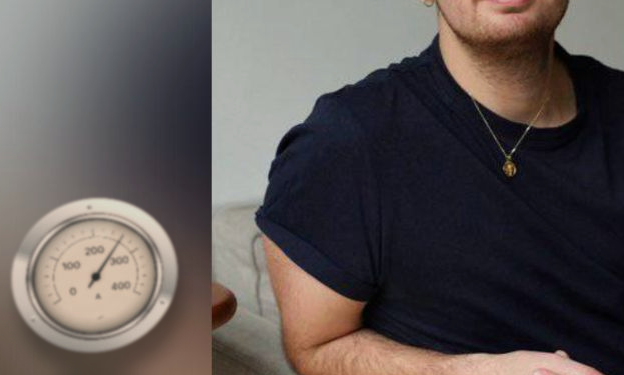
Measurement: 260 A
